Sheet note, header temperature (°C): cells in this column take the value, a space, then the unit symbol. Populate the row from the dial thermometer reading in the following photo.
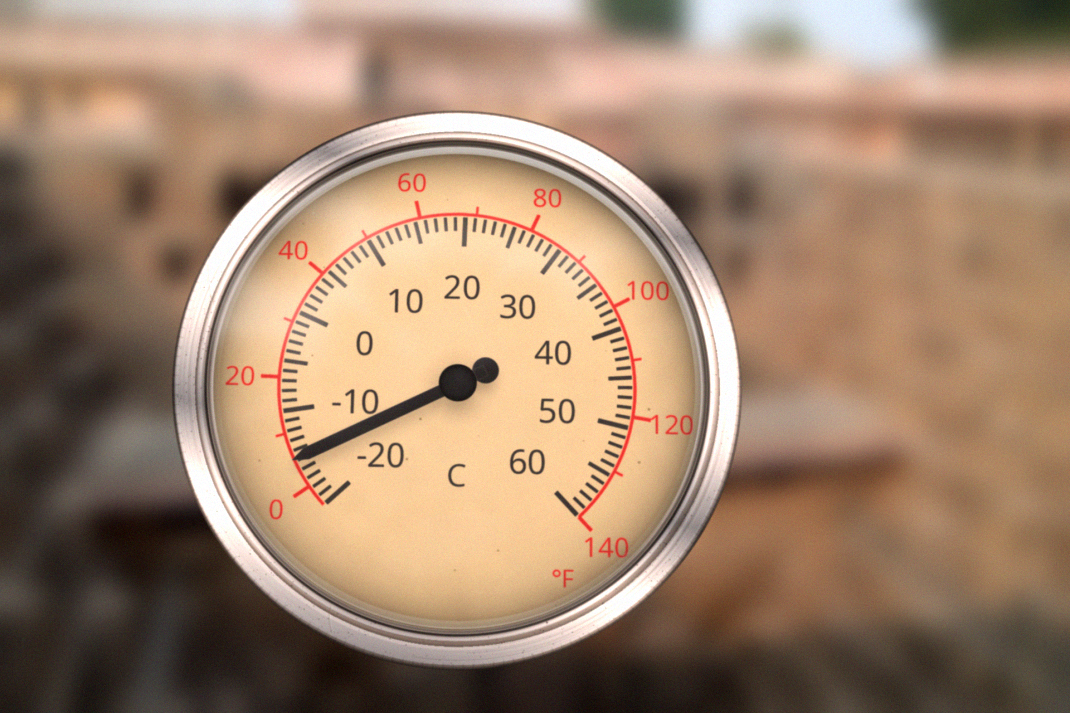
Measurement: -15 °C
